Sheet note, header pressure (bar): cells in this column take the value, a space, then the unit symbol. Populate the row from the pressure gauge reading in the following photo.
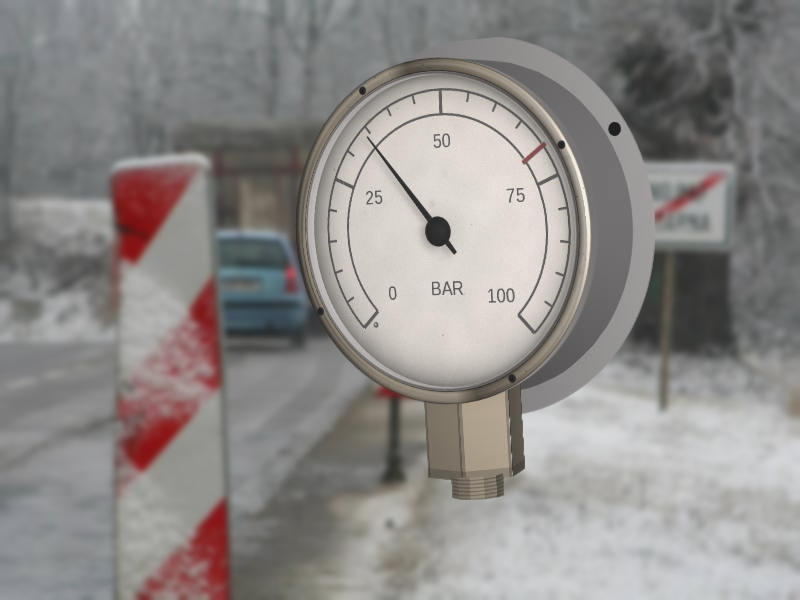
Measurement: 35 bar
